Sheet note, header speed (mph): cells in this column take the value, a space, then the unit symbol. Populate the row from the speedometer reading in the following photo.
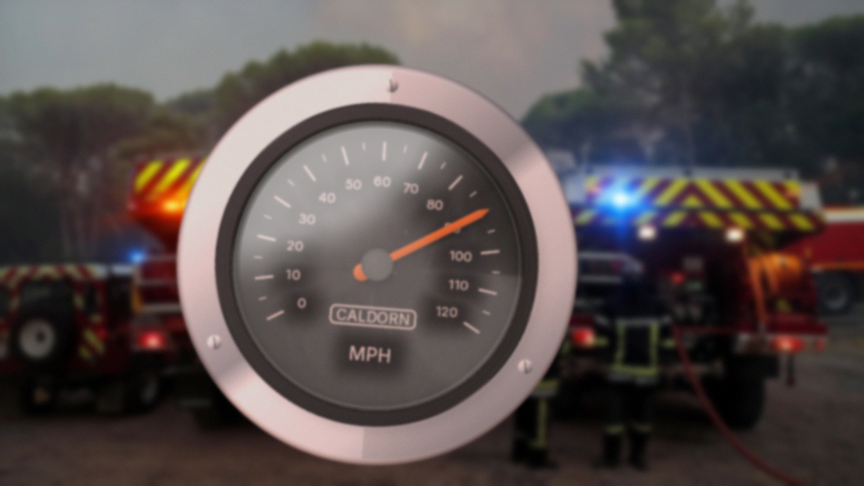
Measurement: 90 mph
